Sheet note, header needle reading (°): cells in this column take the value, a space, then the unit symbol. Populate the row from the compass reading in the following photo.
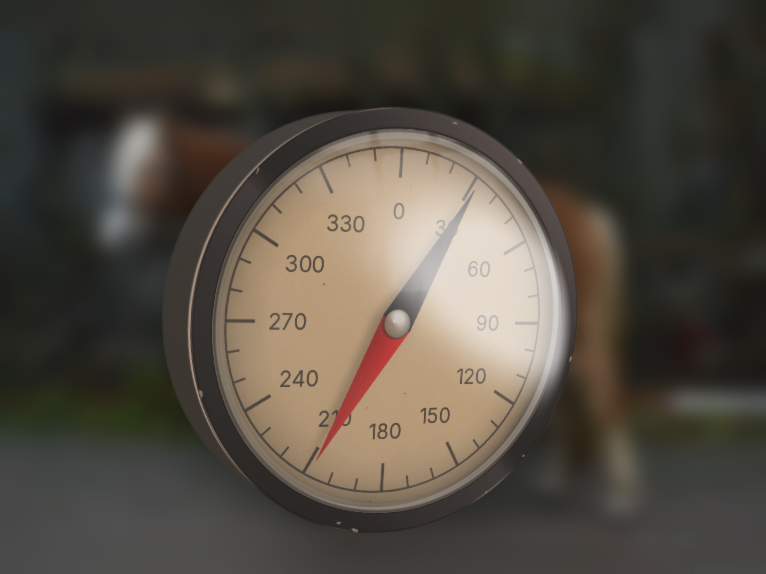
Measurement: 210 °
